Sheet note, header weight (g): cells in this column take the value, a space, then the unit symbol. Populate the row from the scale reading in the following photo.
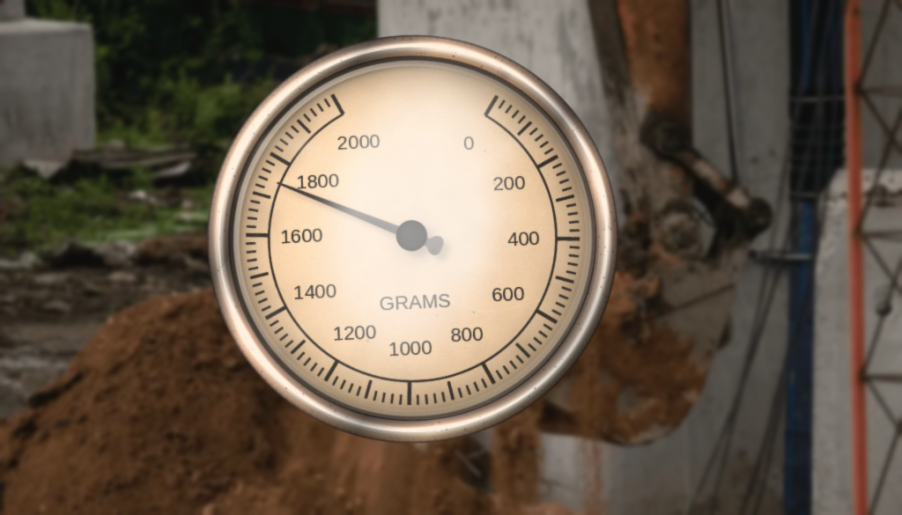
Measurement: 1740 g
